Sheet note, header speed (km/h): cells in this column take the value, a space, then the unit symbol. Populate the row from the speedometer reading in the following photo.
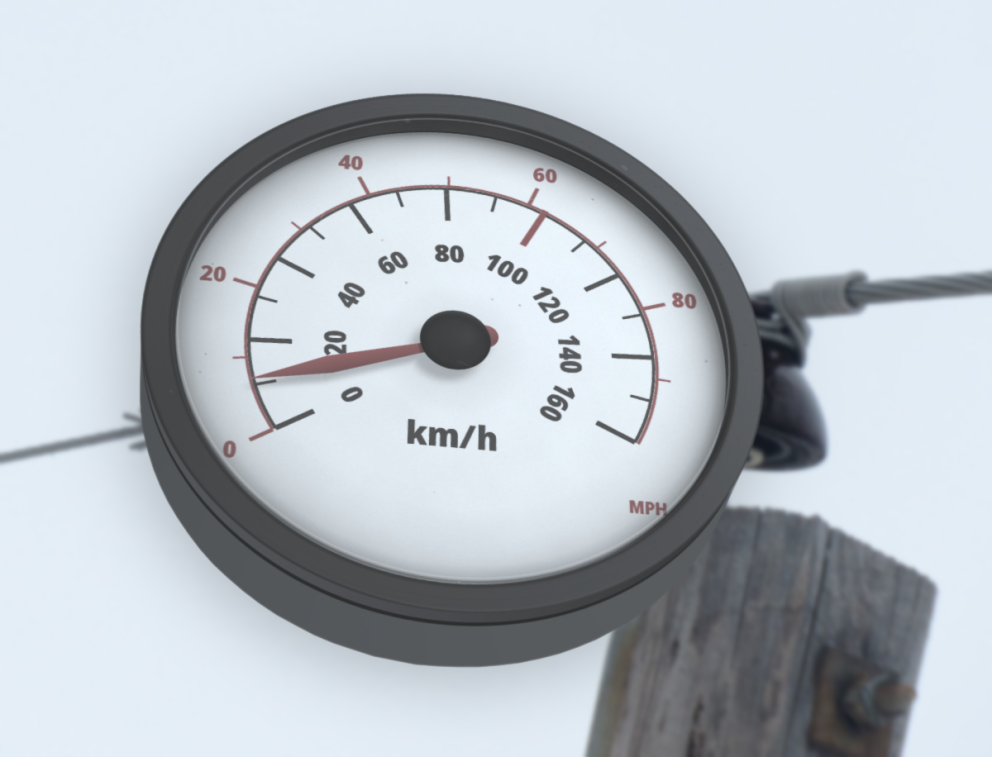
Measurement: 10 km/h
